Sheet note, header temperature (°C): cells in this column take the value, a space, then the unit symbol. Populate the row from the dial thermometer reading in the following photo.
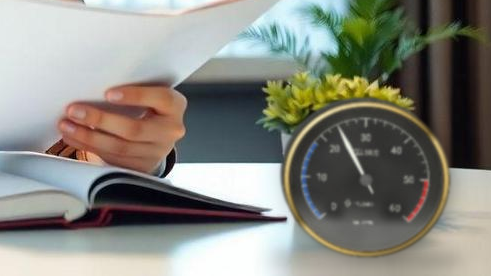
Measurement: 24 °C
